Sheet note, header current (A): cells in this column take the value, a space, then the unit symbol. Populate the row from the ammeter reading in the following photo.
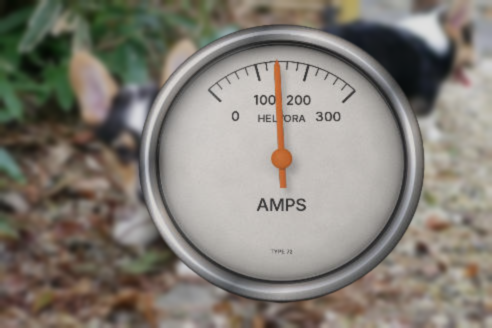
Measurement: 140 A
